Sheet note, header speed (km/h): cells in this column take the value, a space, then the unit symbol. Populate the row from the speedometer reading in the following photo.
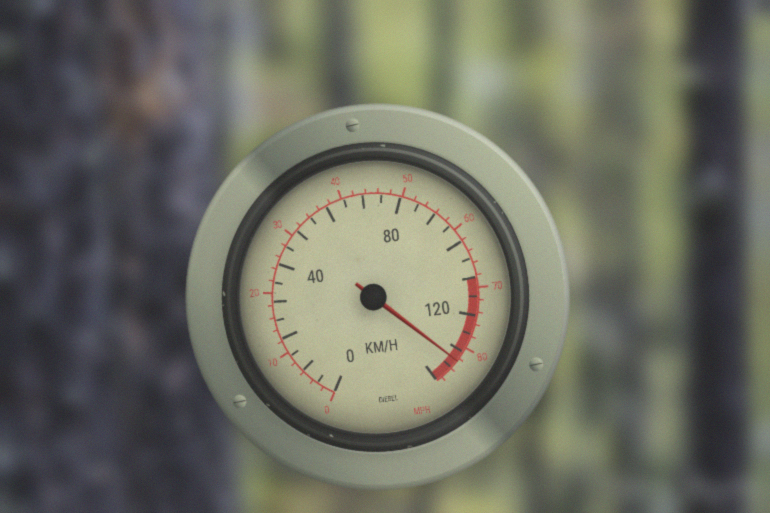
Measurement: 132.5 km/h
